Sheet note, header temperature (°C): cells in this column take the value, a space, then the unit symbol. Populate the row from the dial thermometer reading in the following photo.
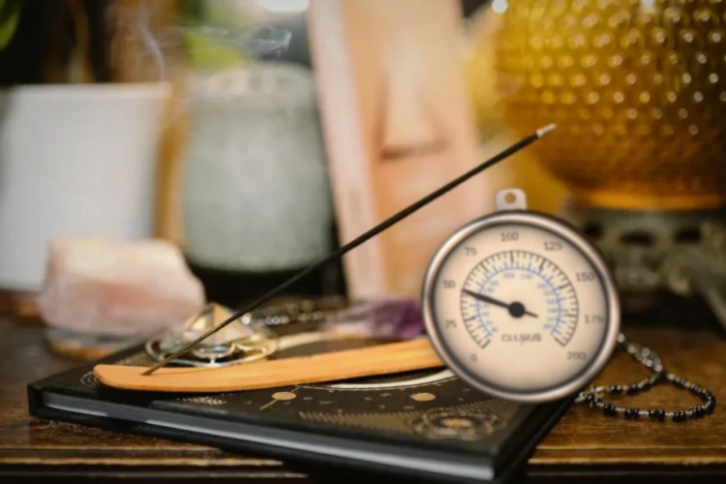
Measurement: 50 °C
